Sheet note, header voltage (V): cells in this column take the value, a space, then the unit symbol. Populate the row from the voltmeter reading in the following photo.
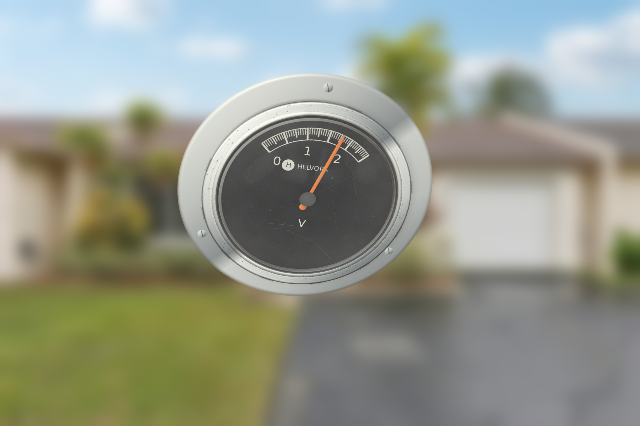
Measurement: 1.75 V
